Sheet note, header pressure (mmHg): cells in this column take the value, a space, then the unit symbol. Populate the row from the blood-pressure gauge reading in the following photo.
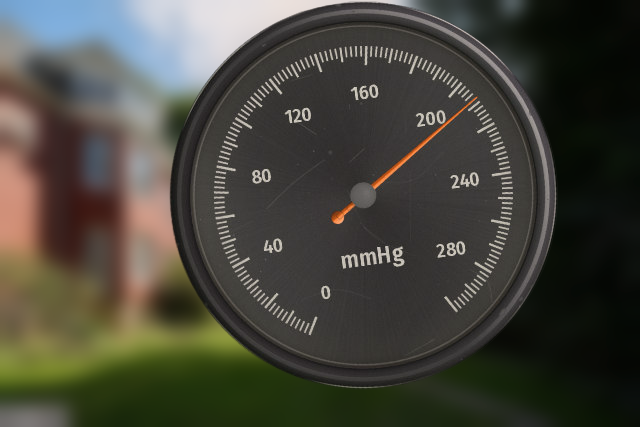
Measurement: 208 mmHg
